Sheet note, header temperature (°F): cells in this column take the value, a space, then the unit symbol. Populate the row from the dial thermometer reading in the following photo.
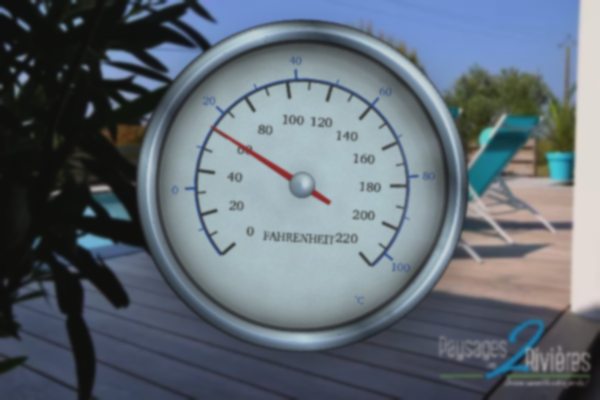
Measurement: 60 °F
